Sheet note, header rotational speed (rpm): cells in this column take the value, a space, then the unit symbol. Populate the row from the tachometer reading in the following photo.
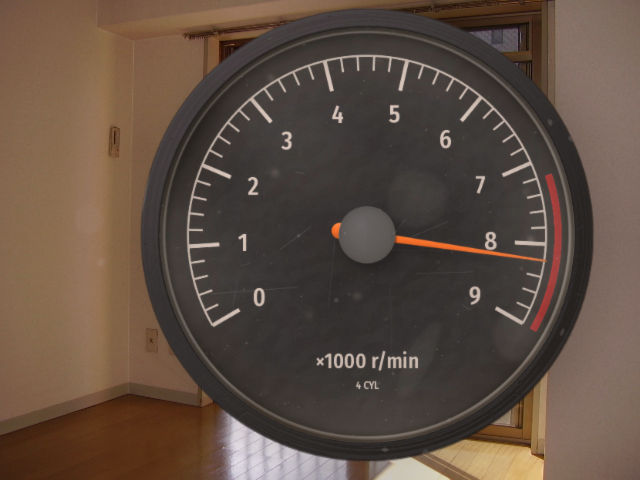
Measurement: 8200 rpm
